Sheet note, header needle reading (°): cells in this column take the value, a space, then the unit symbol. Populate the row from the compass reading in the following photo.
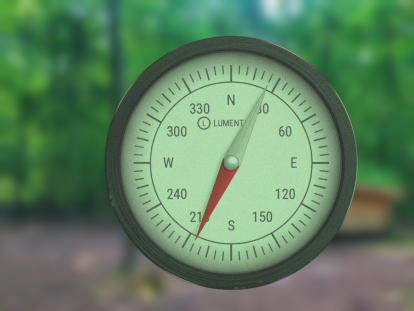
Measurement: 205 °
